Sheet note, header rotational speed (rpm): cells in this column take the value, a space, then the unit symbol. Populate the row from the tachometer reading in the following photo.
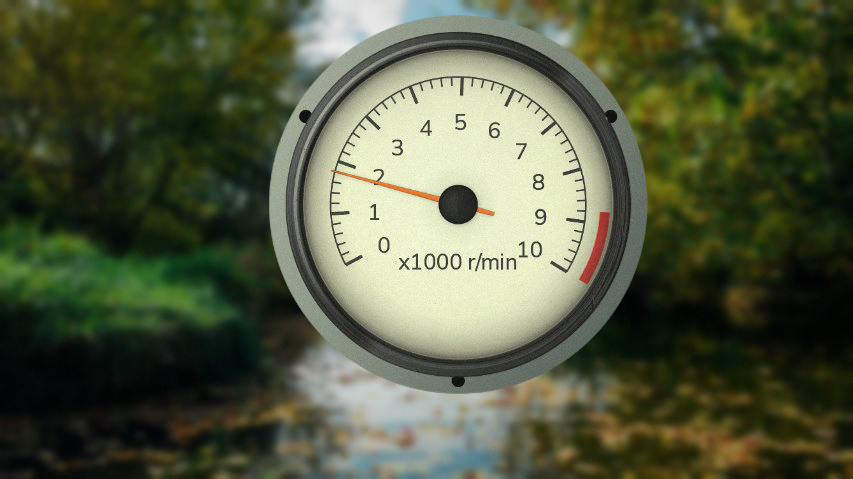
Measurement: 1800 rpm
